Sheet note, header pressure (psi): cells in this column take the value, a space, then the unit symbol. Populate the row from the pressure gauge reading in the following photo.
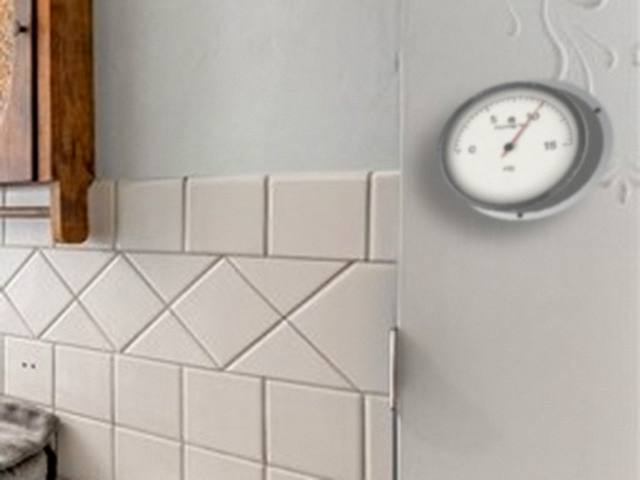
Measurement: 10 psi
